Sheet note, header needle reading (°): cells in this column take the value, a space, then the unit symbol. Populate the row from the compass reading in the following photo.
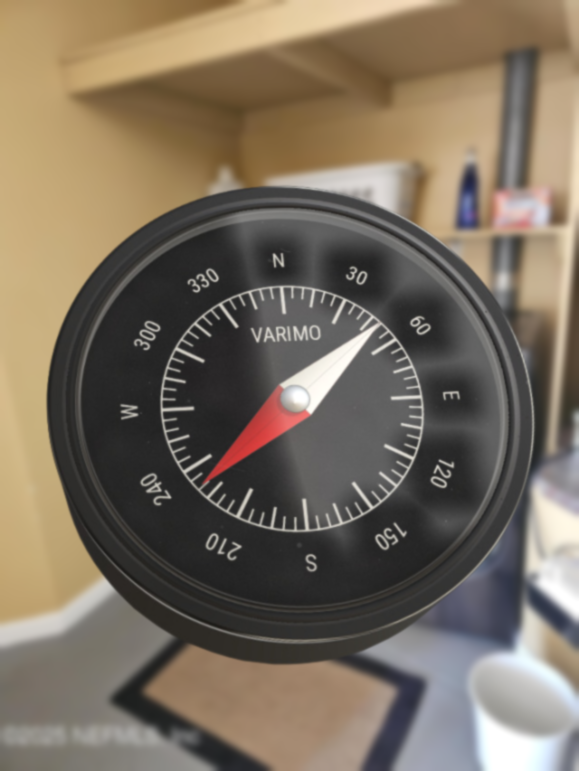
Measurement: 230 °
